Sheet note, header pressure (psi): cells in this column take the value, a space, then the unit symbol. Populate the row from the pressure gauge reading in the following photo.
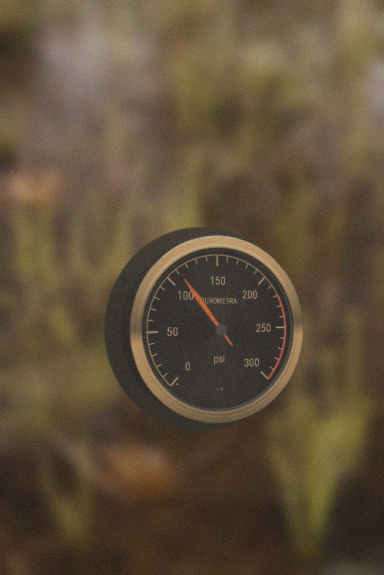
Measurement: 110 psi
